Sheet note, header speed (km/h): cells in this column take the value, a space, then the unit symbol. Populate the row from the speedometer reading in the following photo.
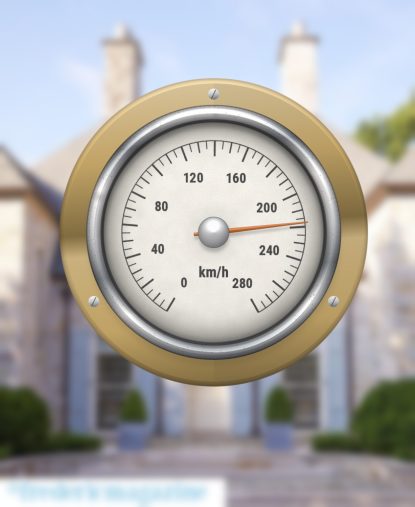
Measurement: 217.5 km/h
